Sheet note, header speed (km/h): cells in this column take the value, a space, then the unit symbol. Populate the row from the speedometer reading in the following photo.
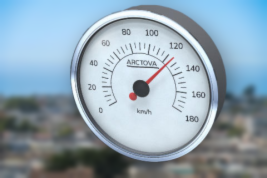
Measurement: 125 km/h
